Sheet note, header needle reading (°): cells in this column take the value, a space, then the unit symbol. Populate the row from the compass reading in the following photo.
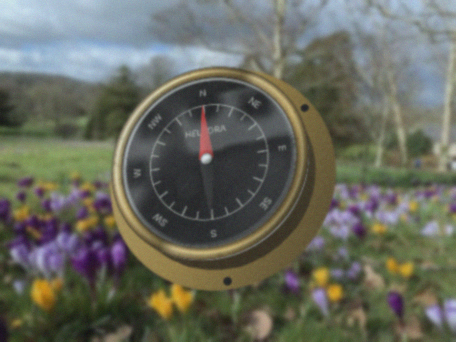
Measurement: 0 °
